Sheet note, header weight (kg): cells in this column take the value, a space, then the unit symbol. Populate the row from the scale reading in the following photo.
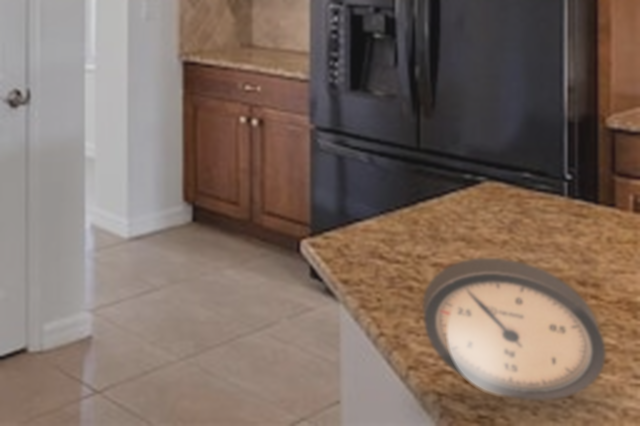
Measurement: 2.75 kg
